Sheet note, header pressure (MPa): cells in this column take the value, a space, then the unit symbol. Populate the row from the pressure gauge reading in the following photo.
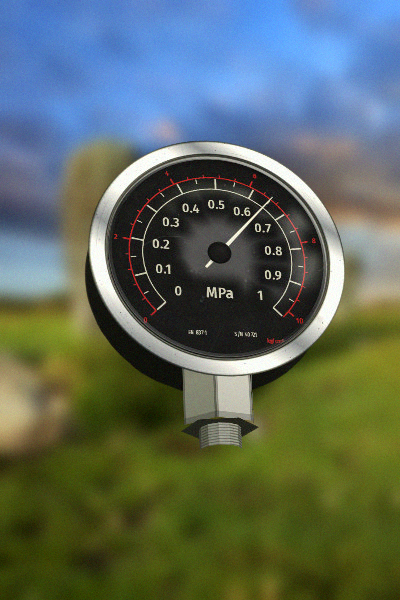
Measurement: 0.65 MPa
